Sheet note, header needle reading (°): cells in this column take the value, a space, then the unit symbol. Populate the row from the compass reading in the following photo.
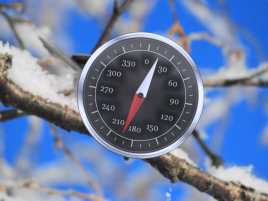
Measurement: 195 °
